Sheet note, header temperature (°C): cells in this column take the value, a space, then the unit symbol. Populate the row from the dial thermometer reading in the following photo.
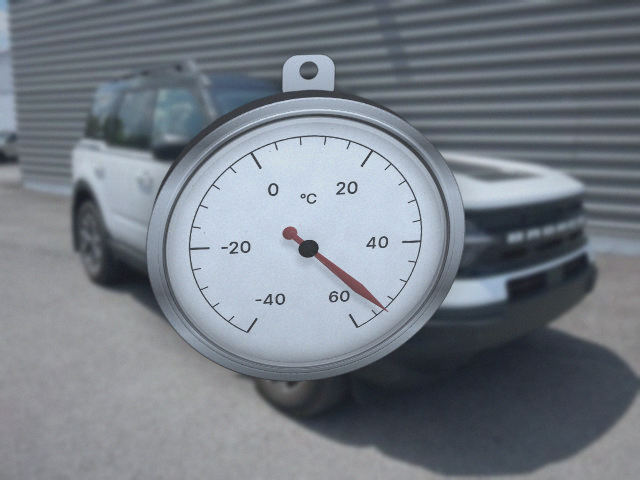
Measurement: 54 °C
